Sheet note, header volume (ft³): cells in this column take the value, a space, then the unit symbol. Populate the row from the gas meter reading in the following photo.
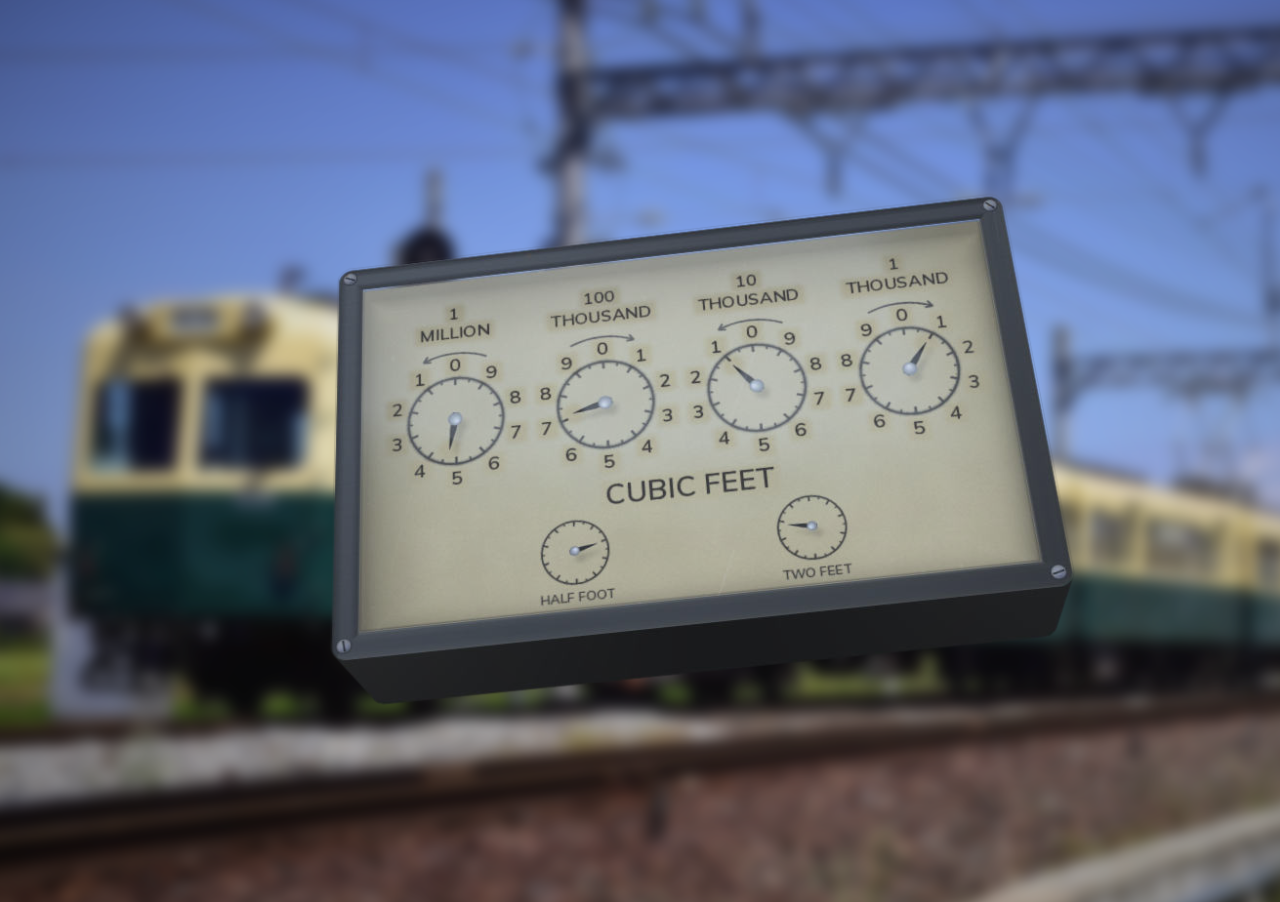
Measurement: 471100 ft³
